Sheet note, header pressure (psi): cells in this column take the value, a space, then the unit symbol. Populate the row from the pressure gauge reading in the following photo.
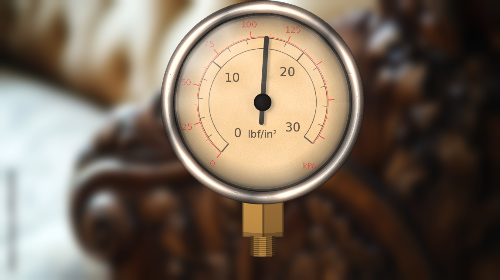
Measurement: 16 psi
